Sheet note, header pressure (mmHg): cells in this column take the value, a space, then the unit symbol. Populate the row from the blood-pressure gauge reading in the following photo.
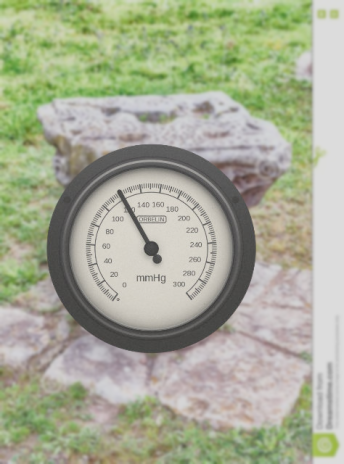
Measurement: 120 mmHg
